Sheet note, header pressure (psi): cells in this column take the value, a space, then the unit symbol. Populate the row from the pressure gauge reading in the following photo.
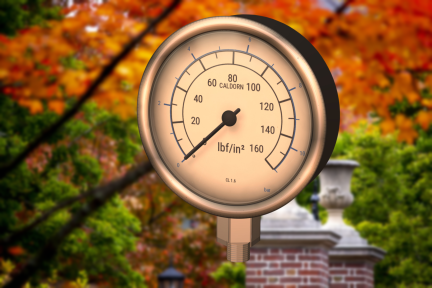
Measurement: 0 psi
